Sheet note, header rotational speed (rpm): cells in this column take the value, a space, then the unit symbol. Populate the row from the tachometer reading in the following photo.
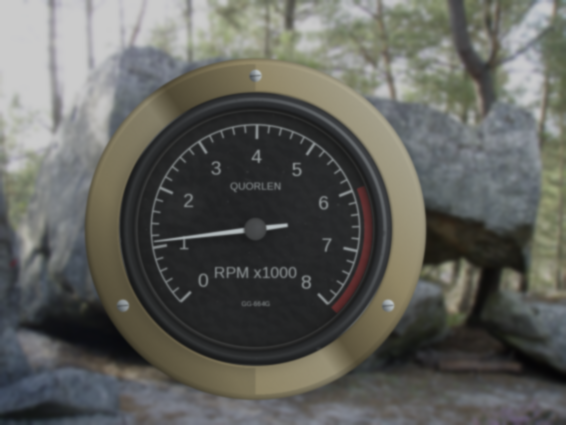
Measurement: 1100 rpm
